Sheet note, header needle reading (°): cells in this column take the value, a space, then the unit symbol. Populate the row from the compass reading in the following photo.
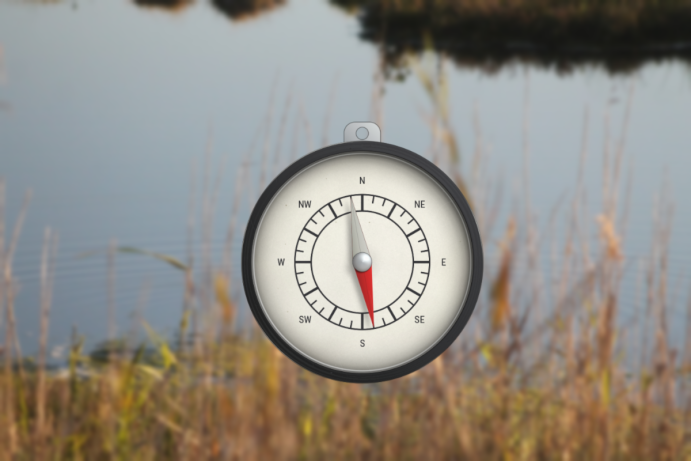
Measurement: 170 °
